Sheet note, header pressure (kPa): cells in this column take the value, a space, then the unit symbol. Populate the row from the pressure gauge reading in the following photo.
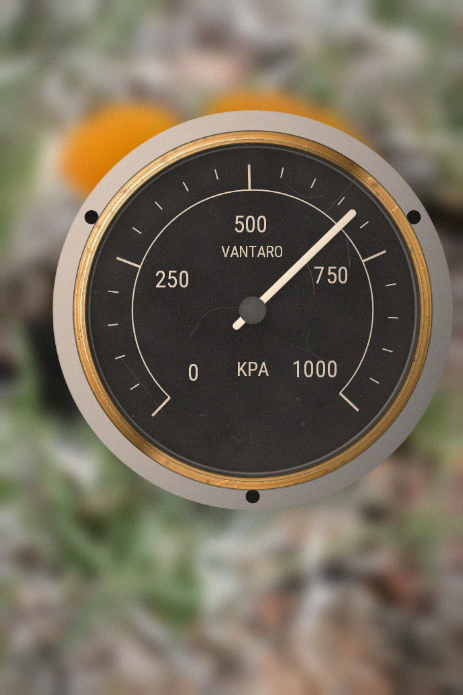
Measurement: 675 kPa
